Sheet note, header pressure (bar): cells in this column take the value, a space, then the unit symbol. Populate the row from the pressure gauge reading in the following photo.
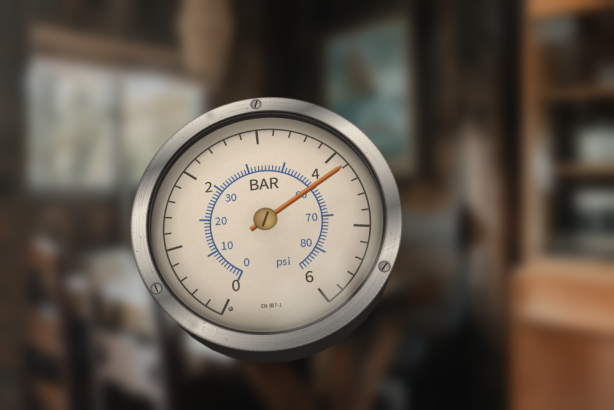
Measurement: 4.2 bar
